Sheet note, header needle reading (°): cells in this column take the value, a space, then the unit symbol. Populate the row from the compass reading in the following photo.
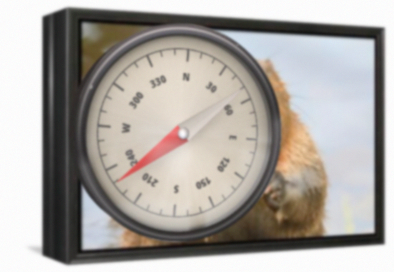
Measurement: 230 °
